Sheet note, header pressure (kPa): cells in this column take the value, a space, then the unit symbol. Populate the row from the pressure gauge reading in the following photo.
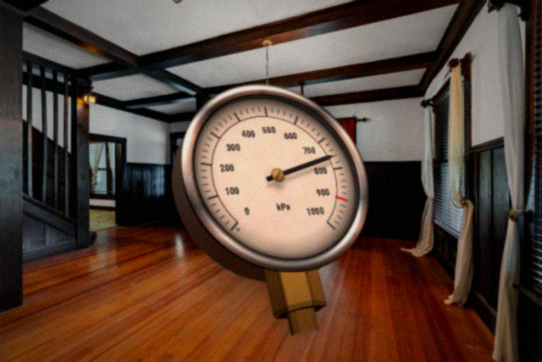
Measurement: 760 kPa
